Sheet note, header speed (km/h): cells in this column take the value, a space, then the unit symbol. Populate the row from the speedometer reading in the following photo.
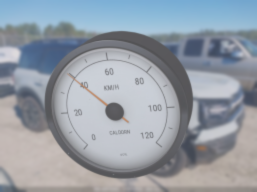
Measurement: 40 km/h
